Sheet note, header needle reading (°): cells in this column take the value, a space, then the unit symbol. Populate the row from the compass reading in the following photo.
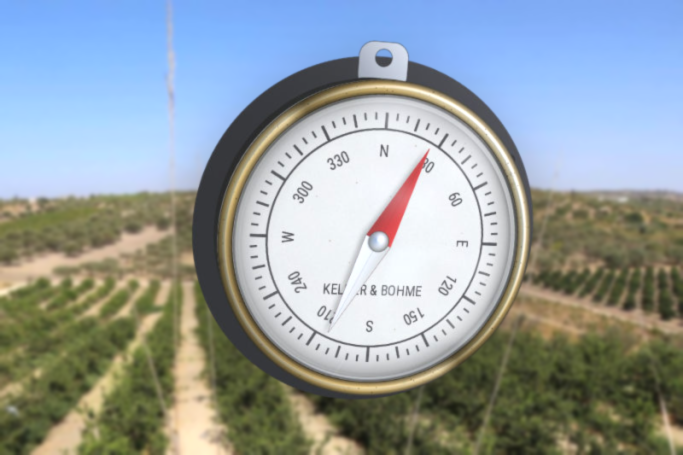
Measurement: 25 °
